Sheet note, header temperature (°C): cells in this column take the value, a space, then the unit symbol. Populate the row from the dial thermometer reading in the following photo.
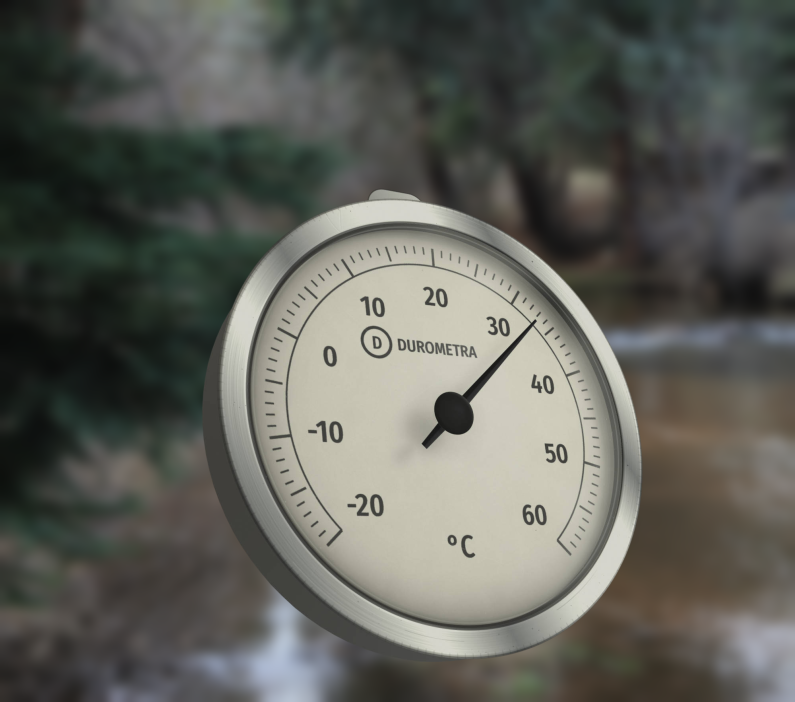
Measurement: 33 °C
